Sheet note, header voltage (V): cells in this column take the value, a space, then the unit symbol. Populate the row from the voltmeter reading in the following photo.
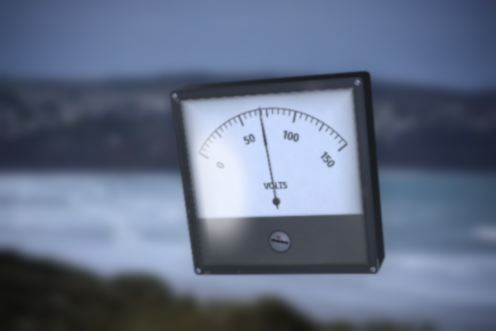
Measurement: 70 V
